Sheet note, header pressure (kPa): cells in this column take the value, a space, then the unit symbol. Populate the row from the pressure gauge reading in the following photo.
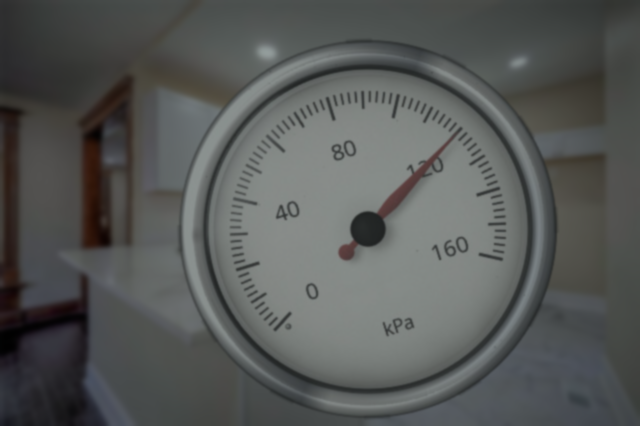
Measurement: 120 kPa
